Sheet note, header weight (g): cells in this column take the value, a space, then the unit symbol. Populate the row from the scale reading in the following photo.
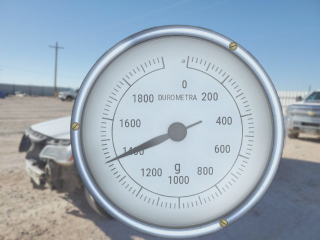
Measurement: 1400 g
